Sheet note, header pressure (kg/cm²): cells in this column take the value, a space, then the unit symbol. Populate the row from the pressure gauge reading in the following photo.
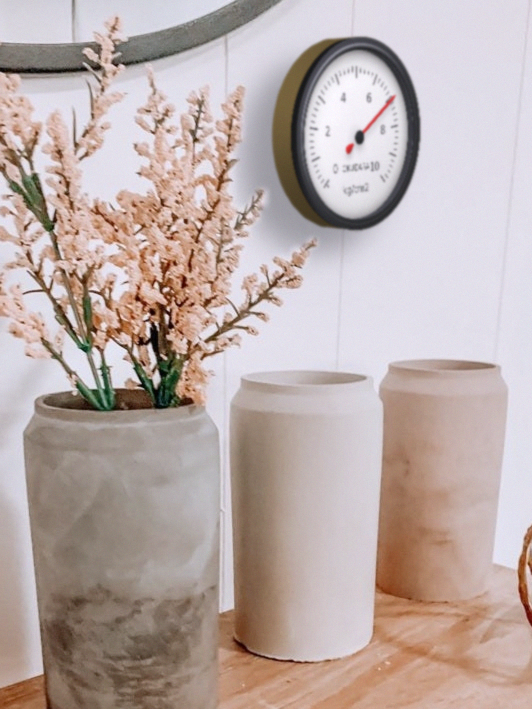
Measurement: 7 kg/cm²
